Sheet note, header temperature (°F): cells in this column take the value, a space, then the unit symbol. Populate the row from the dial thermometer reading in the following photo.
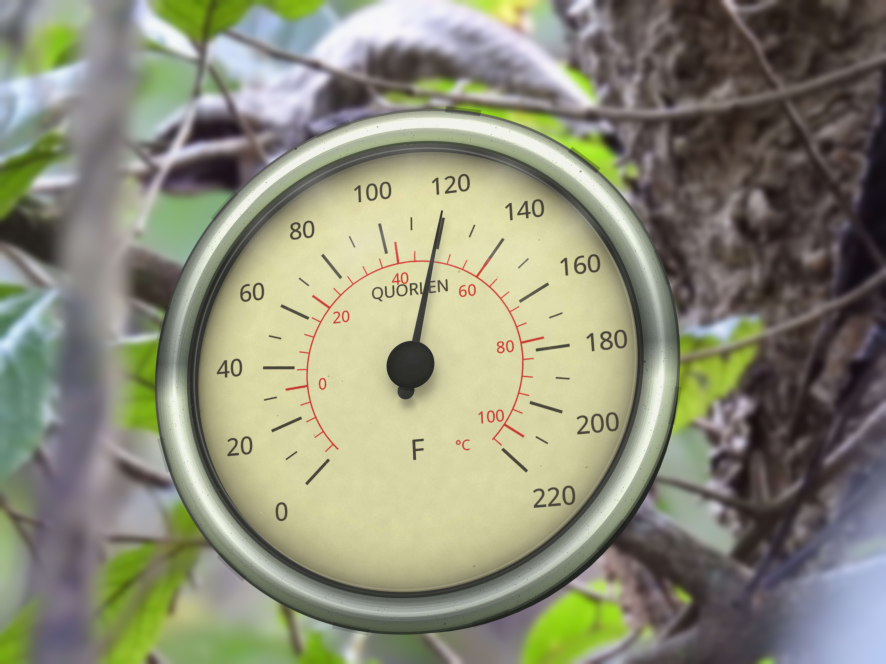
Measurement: 120 °F
